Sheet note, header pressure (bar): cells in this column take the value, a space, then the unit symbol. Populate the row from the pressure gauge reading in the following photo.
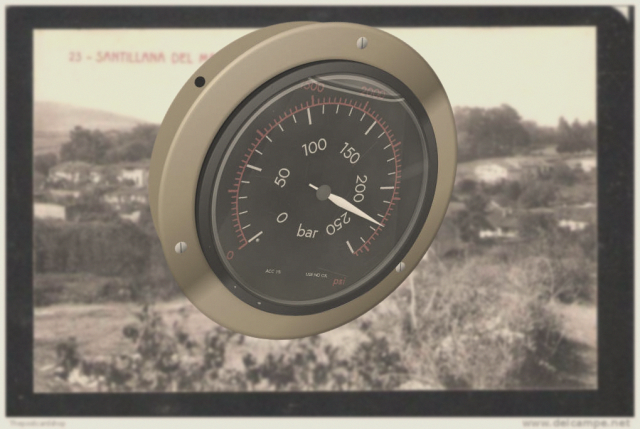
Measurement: 225 bar
